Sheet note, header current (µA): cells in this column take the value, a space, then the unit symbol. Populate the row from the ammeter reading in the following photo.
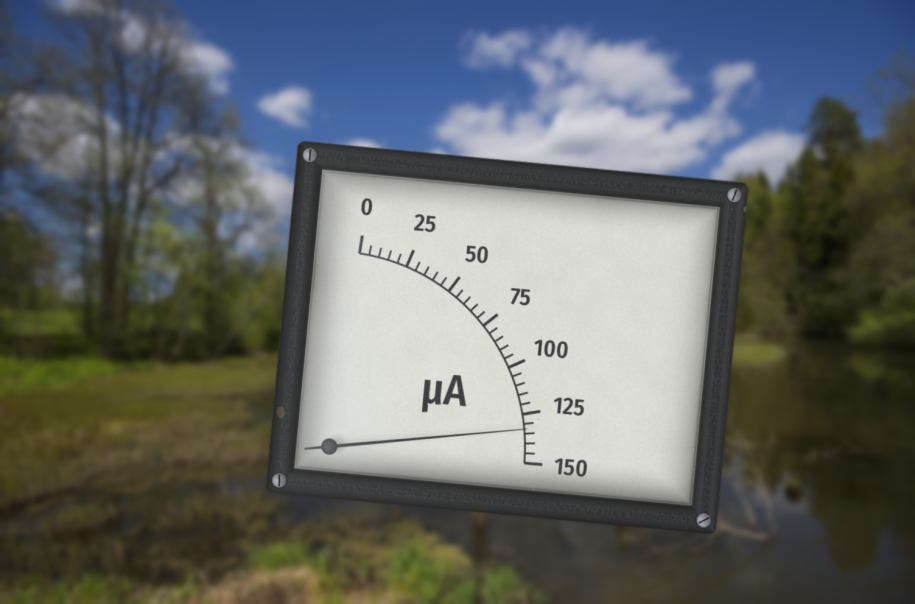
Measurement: 132.5 µA
